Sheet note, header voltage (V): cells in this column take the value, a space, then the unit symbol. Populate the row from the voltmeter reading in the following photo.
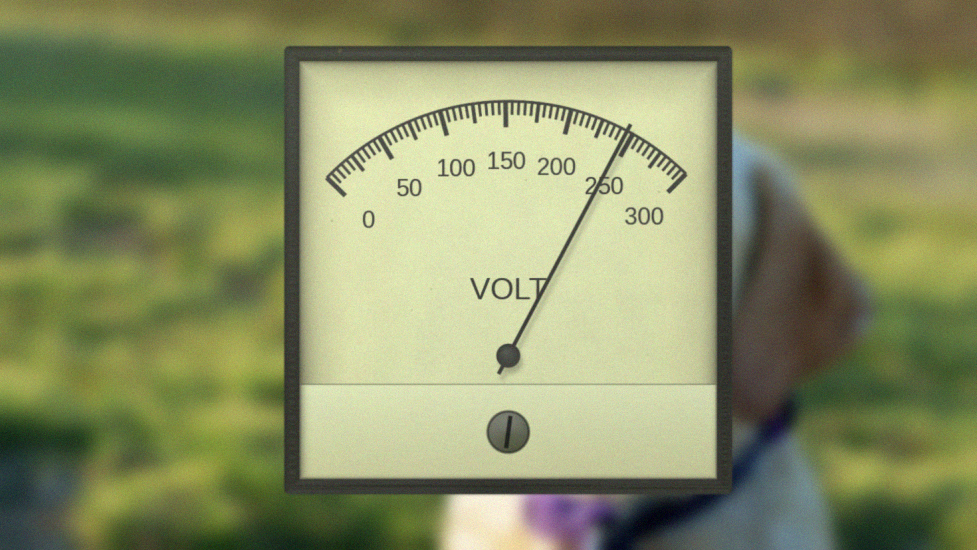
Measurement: 245 V
